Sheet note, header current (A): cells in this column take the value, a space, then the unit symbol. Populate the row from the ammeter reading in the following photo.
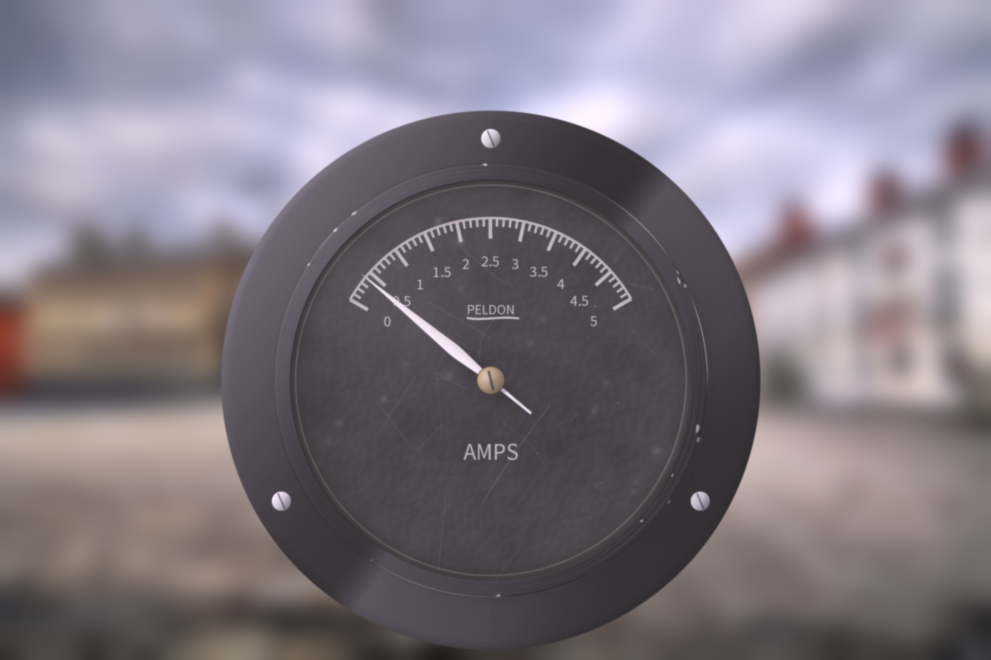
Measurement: 0.4 A
